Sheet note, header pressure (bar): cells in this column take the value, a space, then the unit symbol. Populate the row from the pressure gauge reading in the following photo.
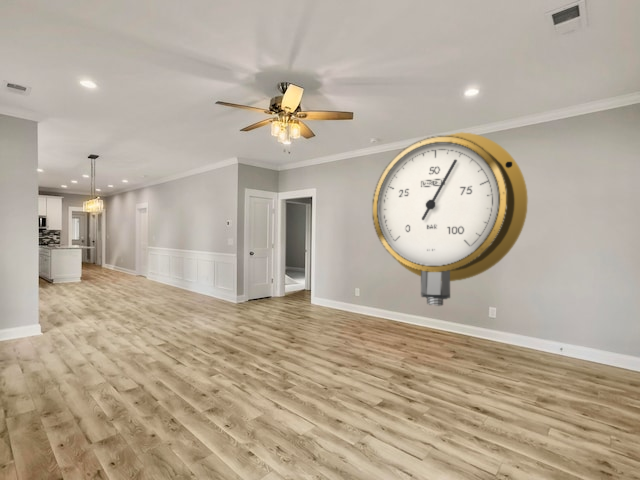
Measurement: 60 bar
